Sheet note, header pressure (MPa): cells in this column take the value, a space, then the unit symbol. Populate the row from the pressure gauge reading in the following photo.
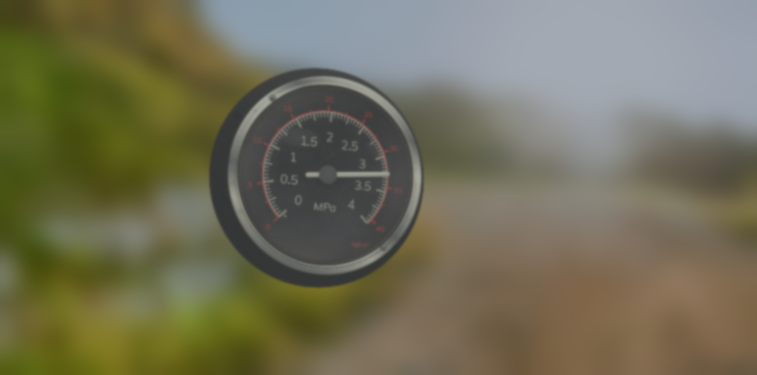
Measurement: 3.25 MPa
